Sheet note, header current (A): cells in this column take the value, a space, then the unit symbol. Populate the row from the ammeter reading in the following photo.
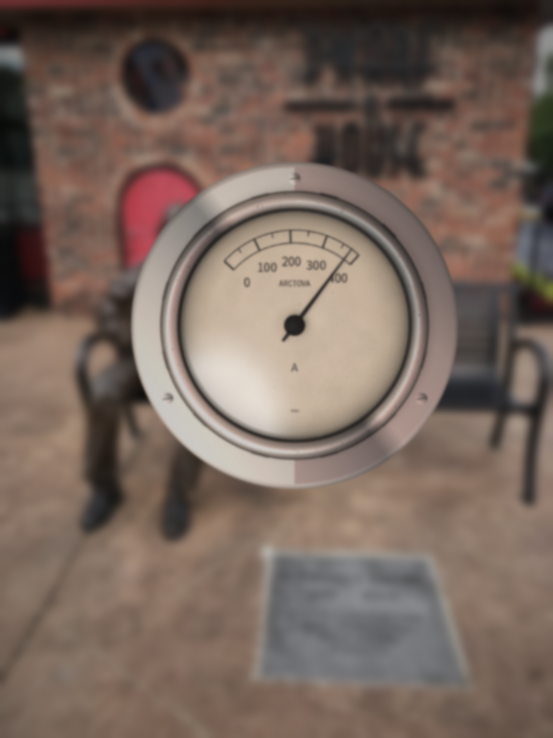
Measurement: 375 A
